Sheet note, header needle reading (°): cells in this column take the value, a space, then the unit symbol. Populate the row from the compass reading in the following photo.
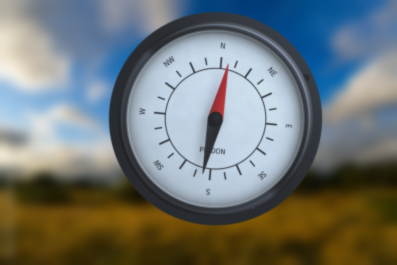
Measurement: 7.5 °
